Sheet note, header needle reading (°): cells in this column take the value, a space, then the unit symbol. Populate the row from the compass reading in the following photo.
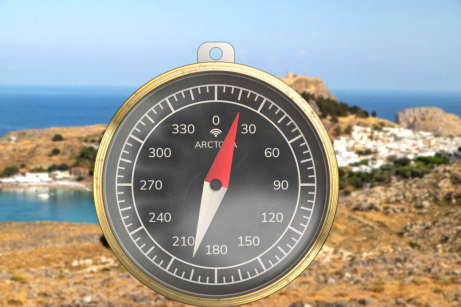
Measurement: 17.5 °
